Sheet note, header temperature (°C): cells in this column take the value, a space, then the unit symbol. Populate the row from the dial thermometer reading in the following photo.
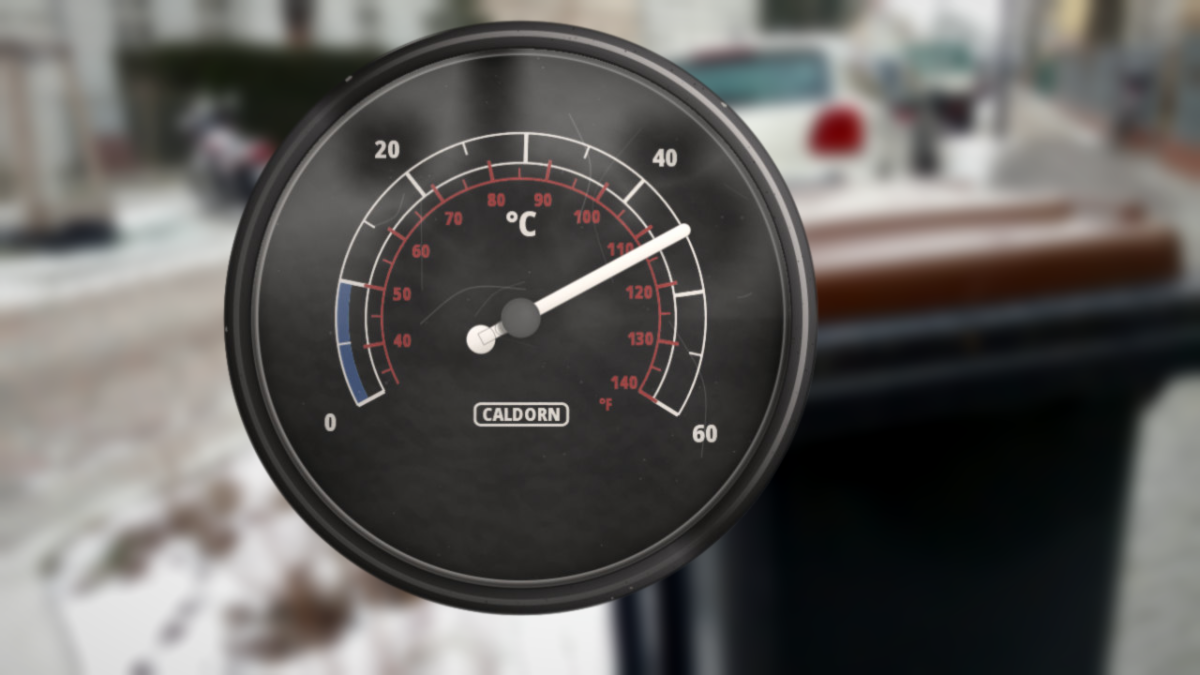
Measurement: 45 °C
